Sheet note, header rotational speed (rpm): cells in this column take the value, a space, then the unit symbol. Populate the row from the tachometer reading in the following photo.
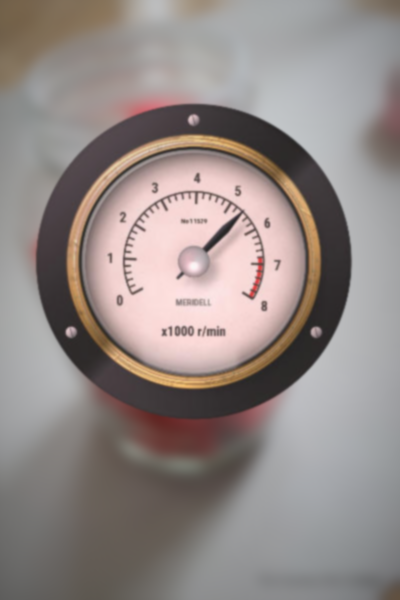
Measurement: 5400 rpm
